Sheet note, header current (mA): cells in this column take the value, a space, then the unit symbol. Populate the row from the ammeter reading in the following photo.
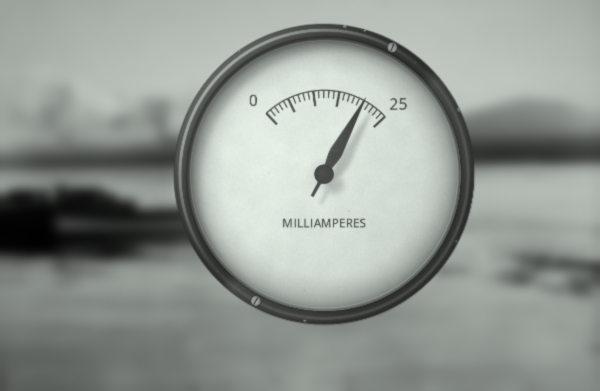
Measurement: 20 mA
